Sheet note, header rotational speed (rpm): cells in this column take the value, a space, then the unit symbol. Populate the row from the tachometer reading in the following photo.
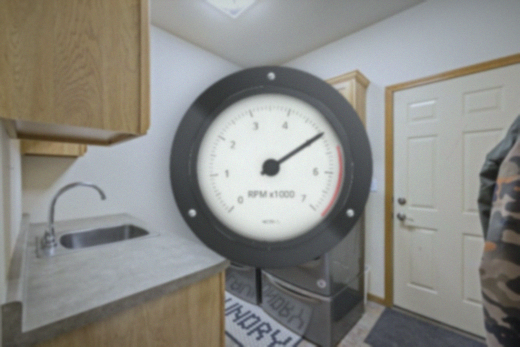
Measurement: 5000 rpm
